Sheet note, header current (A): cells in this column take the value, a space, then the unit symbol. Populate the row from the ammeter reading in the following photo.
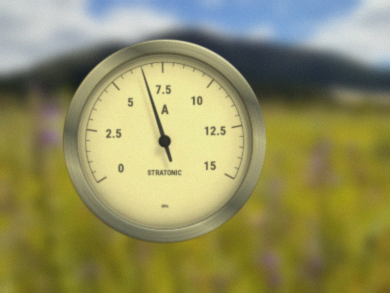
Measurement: 6.5 A
